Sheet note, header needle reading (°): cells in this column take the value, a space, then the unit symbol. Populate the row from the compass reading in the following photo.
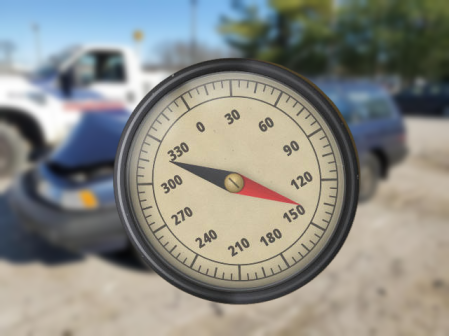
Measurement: 140 °
